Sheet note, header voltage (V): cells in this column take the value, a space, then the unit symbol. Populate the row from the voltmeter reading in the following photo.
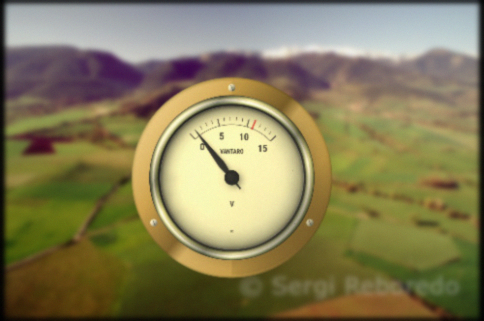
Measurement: 1 V
